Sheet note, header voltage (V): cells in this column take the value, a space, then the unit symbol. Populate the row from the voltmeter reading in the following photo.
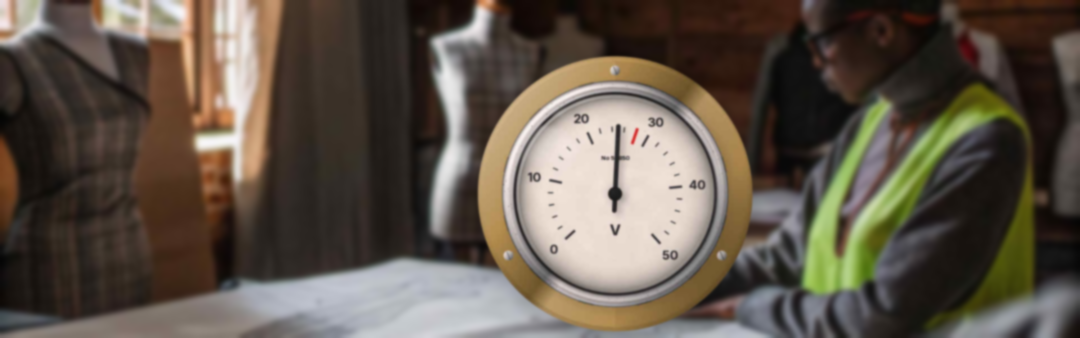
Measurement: 25 V
